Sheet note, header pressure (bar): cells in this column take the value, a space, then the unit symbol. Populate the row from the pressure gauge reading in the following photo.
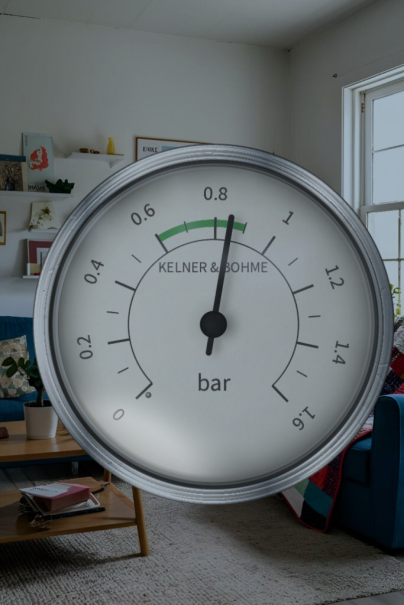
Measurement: 0.85 bar
